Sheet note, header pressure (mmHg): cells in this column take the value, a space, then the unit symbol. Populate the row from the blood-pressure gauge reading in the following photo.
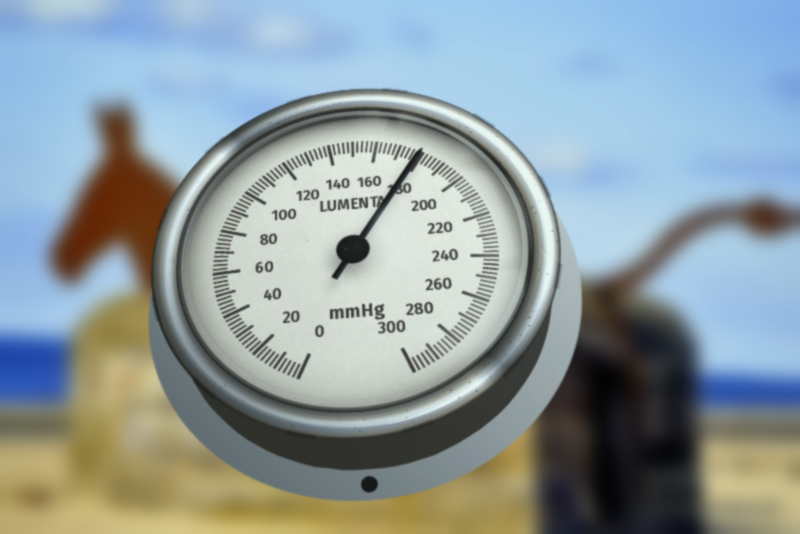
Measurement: 180 mmHg
